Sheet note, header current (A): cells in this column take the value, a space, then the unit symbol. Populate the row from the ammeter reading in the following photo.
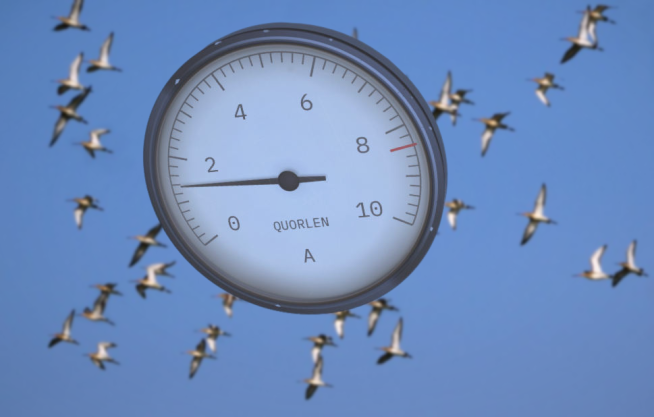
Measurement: 1.4 A
